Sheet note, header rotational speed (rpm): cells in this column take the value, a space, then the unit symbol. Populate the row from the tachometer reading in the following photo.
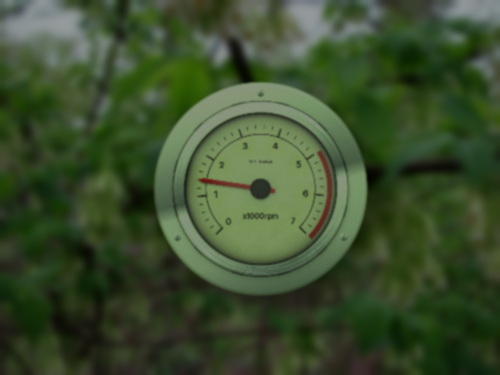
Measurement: 1400 rpm
